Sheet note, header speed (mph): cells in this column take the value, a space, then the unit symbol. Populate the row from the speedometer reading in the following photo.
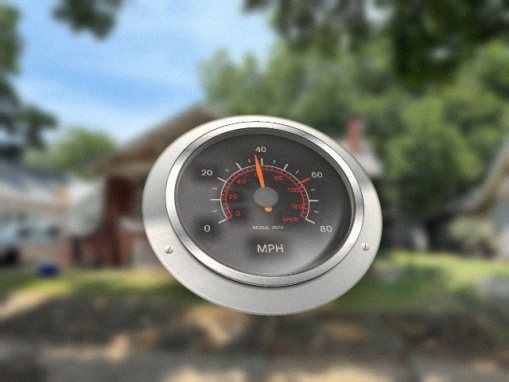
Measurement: 37.5 mph
